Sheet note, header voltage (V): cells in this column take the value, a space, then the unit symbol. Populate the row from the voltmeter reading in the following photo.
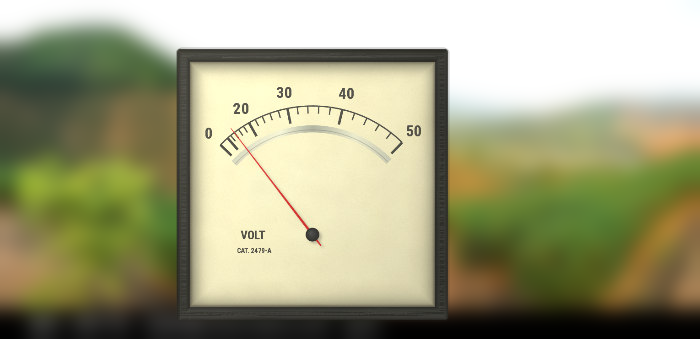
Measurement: 14 V
